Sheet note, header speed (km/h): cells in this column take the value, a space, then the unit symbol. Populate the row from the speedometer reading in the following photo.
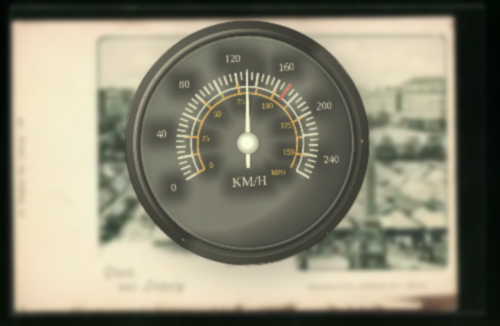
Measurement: 130 km/h
